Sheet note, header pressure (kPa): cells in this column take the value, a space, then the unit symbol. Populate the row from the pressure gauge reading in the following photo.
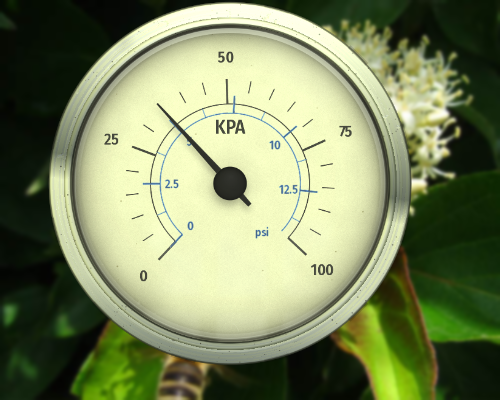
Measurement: 35 kPa
